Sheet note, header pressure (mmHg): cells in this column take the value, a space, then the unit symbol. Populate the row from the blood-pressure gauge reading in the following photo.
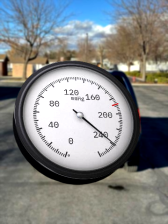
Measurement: 240 mmHg
